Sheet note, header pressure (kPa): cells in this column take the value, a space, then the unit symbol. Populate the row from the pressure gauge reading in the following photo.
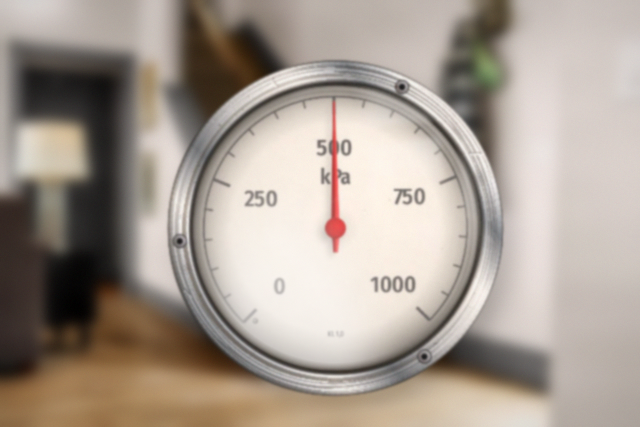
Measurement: 500 kPa
